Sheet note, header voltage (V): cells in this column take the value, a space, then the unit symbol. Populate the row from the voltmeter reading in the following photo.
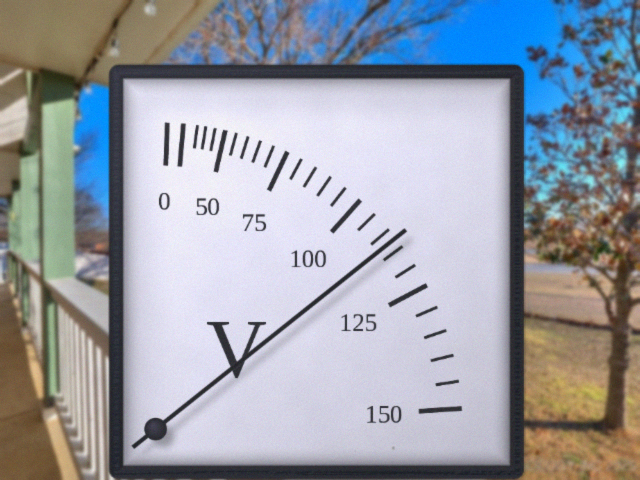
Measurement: 112.5 V
